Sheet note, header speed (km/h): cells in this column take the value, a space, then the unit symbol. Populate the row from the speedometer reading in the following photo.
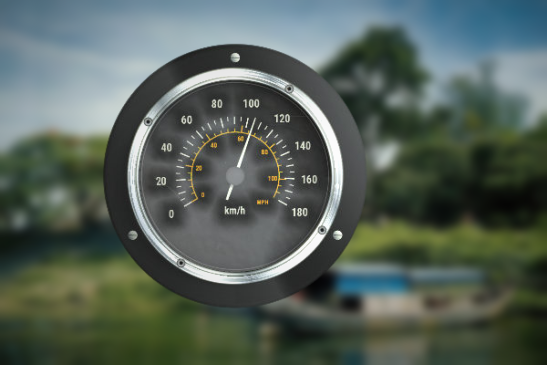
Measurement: 105 km/h
